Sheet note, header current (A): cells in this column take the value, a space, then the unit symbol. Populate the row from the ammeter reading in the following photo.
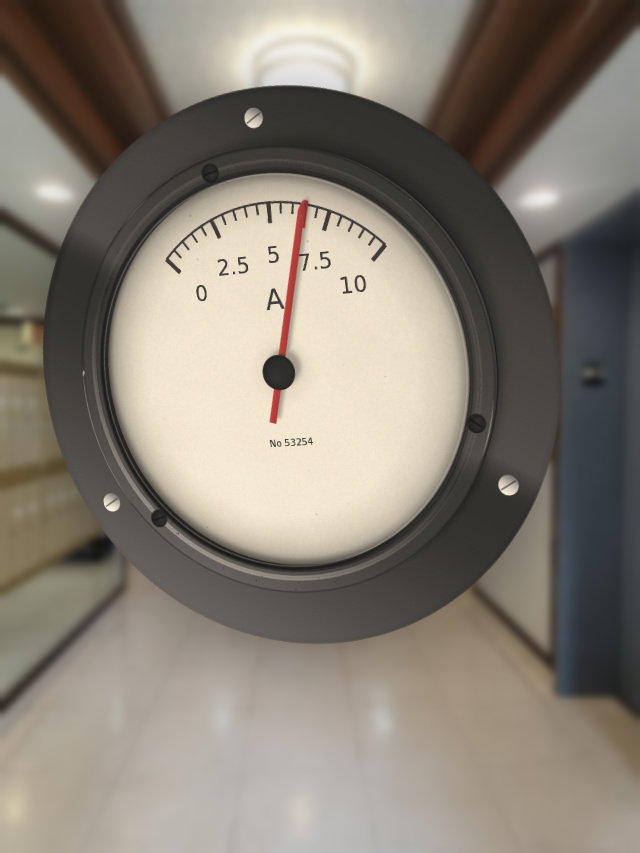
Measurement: 6.5 A
